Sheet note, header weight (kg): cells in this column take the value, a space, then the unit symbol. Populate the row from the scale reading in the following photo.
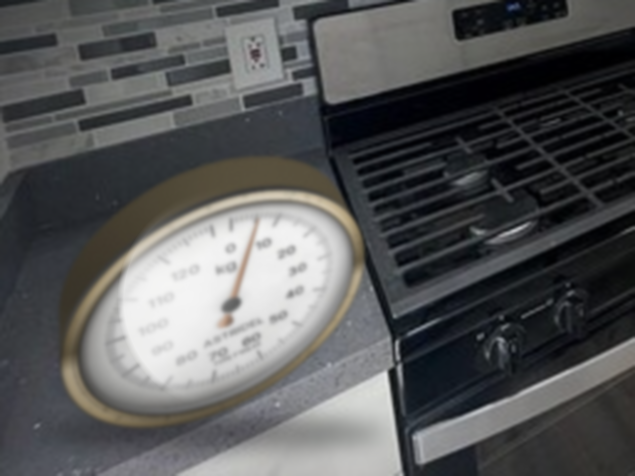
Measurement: 5 kg
